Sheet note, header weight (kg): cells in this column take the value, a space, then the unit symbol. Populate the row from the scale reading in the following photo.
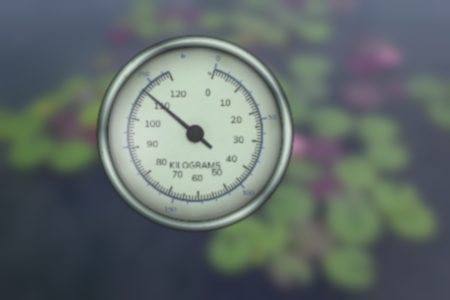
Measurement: 110 kg
